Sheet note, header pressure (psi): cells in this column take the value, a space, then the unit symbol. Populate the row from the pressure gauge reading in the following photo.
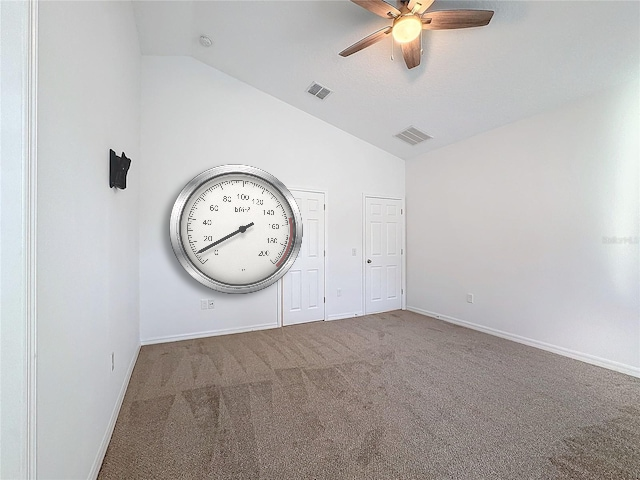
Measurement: 10 psi
